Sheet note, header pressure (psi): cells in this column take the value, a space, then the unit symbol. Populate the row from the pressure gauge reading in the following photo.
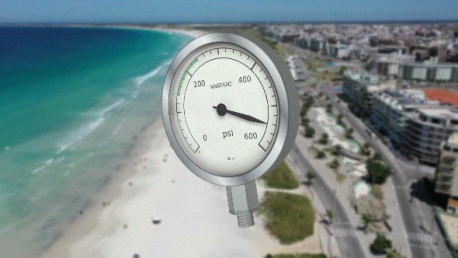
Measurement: 540 psi
